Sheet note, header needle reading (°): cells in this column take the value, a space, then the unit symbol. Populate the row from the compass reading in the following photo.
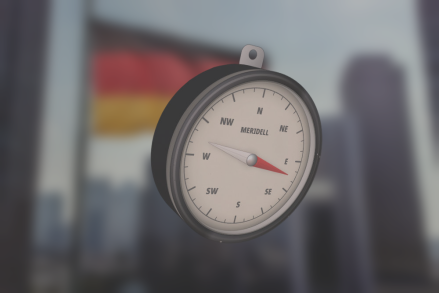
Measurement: 105 °
